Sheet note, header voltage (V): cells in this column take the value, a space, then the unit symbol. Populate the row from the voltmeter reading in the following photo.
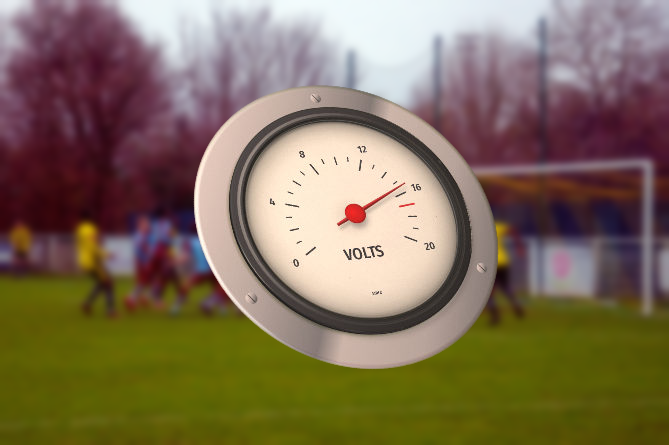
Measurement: 15.5 V
